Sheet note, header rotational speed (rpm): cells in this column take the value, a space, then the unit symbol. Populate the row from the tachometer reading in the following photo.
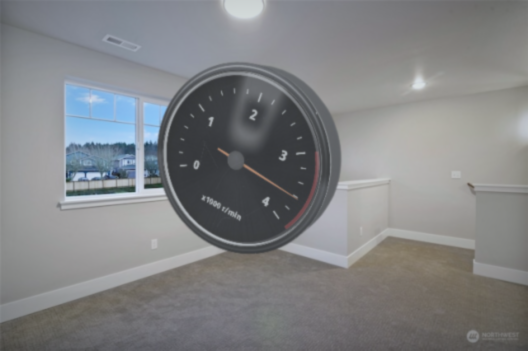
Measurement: 3600 rpm
